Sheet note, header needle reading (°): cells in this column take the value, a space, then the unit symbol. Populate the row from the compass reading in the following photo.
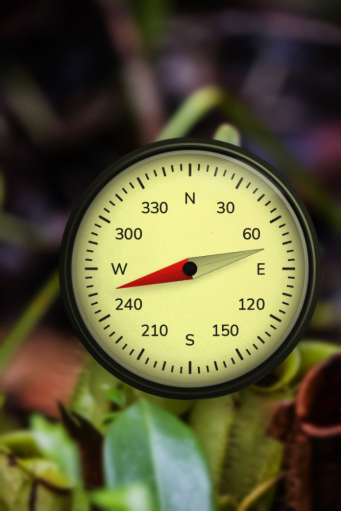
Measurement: 255 °
